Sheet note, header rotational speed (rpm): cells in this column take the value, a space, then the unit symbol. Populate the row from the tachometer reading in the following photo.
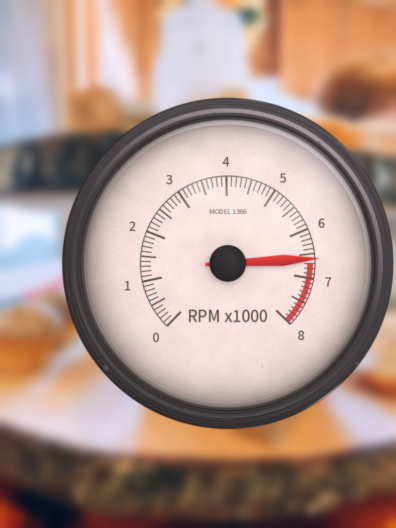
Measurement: 6600 rpm
